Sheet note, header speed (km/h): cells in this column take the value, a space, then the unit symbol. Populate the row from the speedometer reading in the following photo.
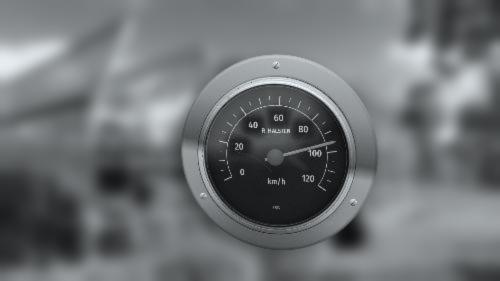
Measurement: 95 km/h
